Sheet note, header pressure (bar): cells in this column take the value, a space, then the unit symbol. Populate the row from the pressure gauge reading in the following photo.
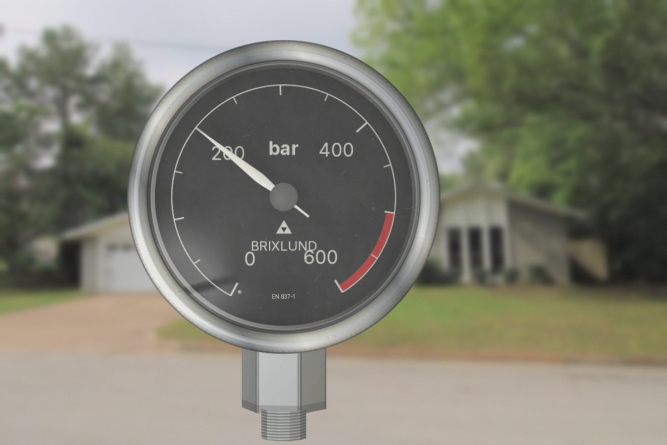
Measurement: 200 bar
